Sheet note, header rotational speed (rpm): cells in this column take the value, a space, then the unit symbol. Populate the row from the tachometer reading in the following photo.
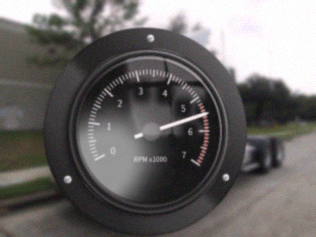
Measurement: 5500 rpm
